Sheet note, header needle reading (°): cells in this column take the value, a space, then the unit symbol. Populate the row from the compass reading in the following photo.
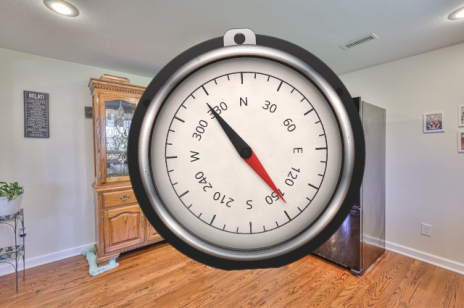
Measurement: 145 °
